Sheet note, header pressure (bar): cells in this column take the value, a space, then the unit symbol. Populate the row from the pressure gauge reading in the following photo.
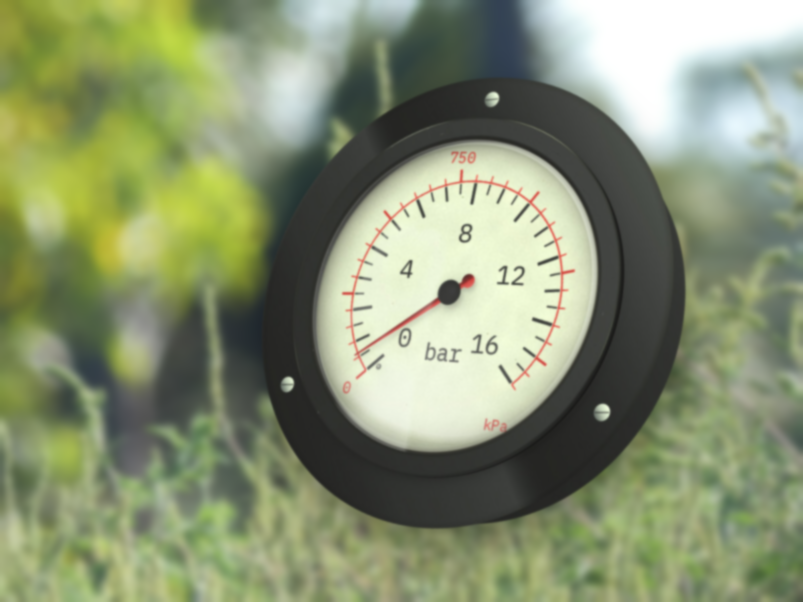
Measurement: 0.5 bar
